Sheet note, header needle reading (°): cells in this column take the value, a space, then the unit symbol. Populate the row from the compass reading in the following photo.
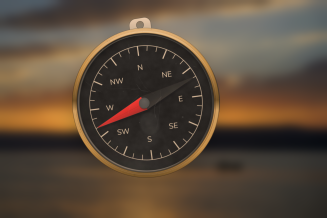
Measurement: 250 °
